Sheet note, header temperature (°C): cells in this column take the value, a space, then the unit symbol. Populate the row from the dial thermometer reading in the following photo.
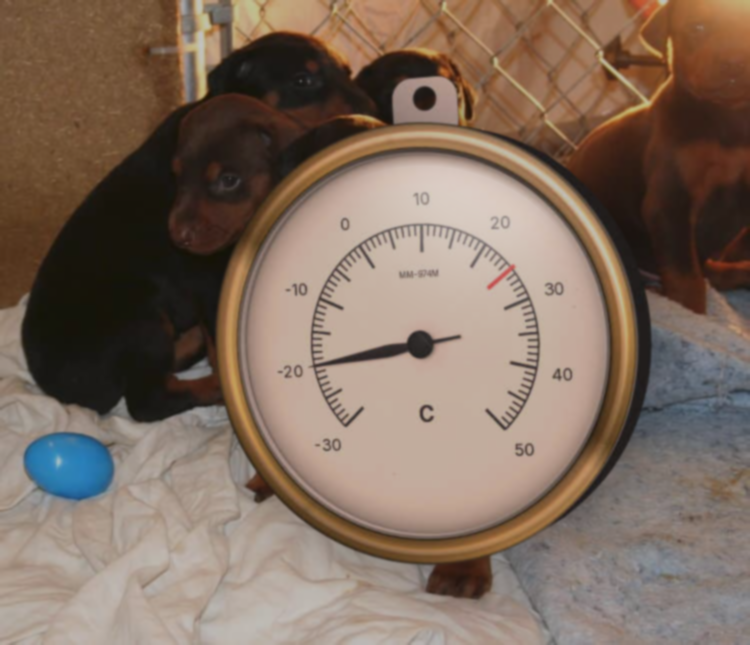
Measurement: -20 °C
